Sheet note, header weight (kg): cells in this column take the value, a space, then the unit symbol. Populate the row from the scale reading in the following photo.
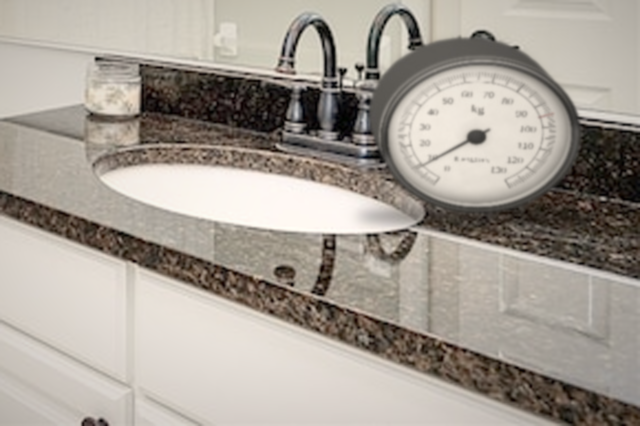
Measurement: 10 kg
